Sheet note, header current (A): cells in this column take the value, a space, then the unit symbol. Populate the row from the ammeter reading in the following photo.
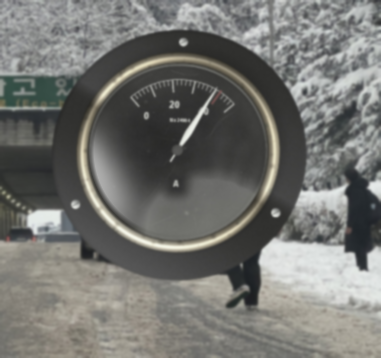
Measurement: 40 A
